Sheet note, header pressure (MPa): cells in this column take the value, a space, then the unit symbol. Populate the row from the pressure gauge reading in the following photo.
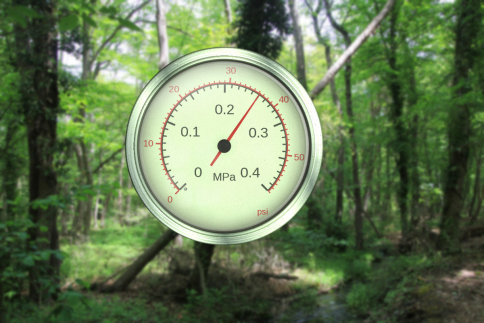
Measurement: 0.25 MPa
